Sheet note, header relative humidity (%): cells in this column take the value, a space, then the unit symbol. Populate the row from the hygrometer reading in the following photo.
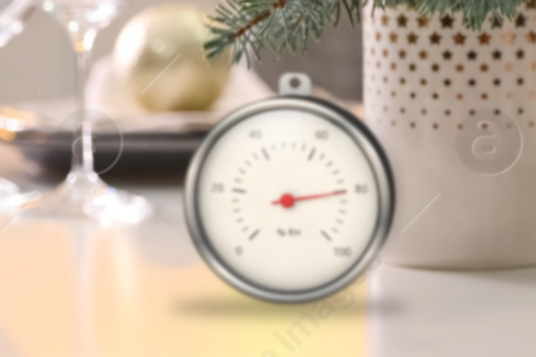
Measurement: 80 %
